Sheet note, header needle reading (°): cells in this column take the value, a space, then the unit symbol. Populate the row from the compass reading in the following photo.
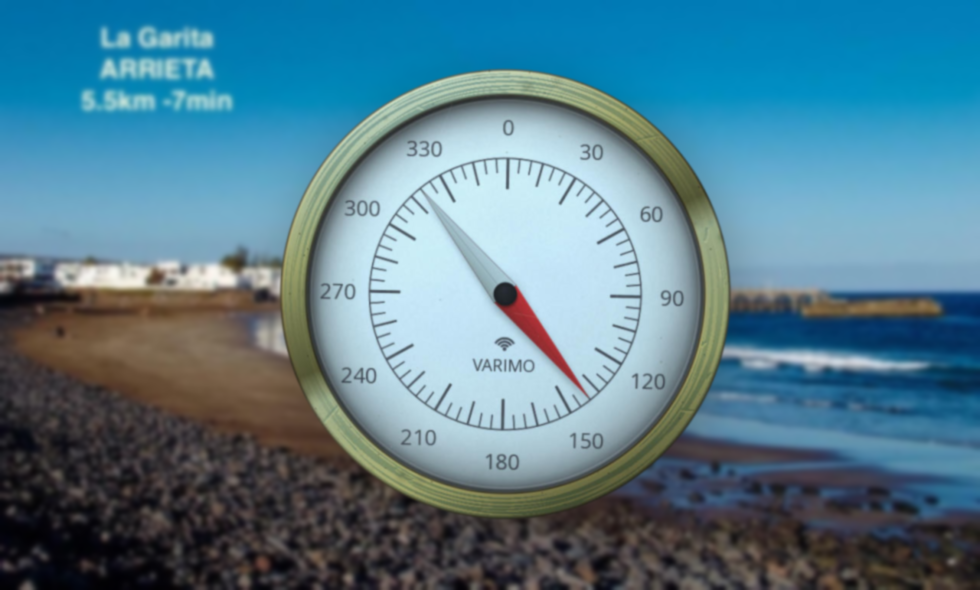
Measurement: 140 °
